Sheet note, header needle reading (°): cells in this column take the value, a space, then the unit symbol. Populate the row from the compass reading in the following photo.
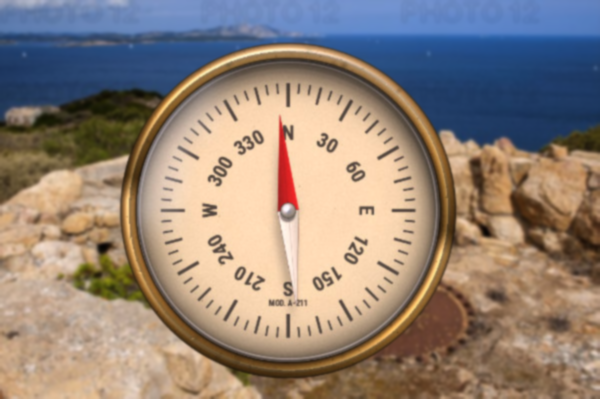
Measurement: 355 °
